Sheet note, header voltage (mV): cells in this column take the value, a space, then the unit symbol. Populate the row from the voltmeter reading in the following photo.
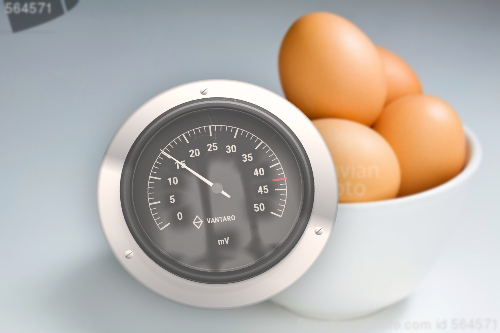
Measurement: 15 mV
